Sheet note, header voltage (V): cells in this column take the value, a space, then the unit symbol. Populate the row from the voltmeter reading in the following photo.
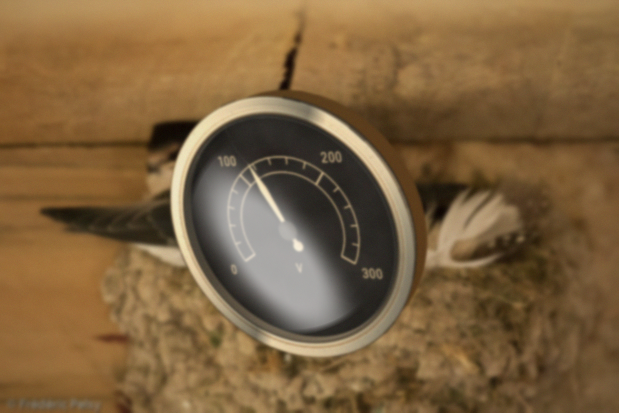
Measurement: 120 V
